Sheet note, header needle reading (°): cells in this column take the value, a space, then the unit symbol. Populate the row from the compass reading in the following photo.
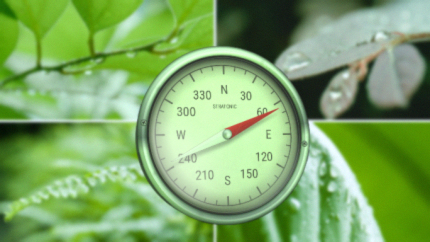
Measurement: 65 °
